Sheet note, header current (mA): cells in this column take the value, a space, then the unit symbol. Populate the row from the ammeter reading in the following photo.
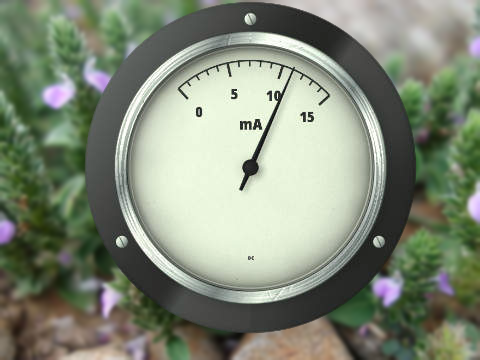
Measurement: 11 mA
